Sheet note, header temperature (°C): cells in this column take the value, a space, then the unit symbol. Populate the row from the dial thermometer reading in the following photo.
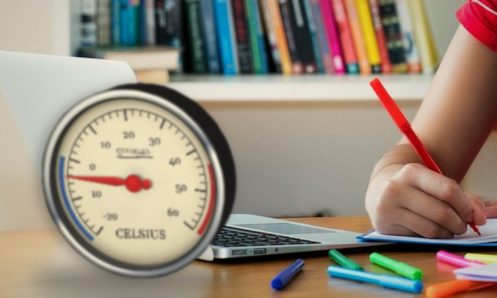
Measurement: -4 °C
